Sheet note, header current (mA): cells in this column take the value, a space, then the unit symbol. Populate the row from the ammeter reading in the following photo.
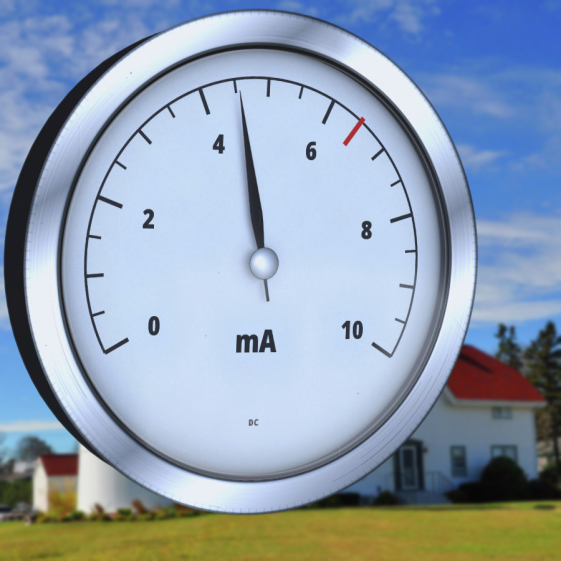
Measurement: 4.5 mA
